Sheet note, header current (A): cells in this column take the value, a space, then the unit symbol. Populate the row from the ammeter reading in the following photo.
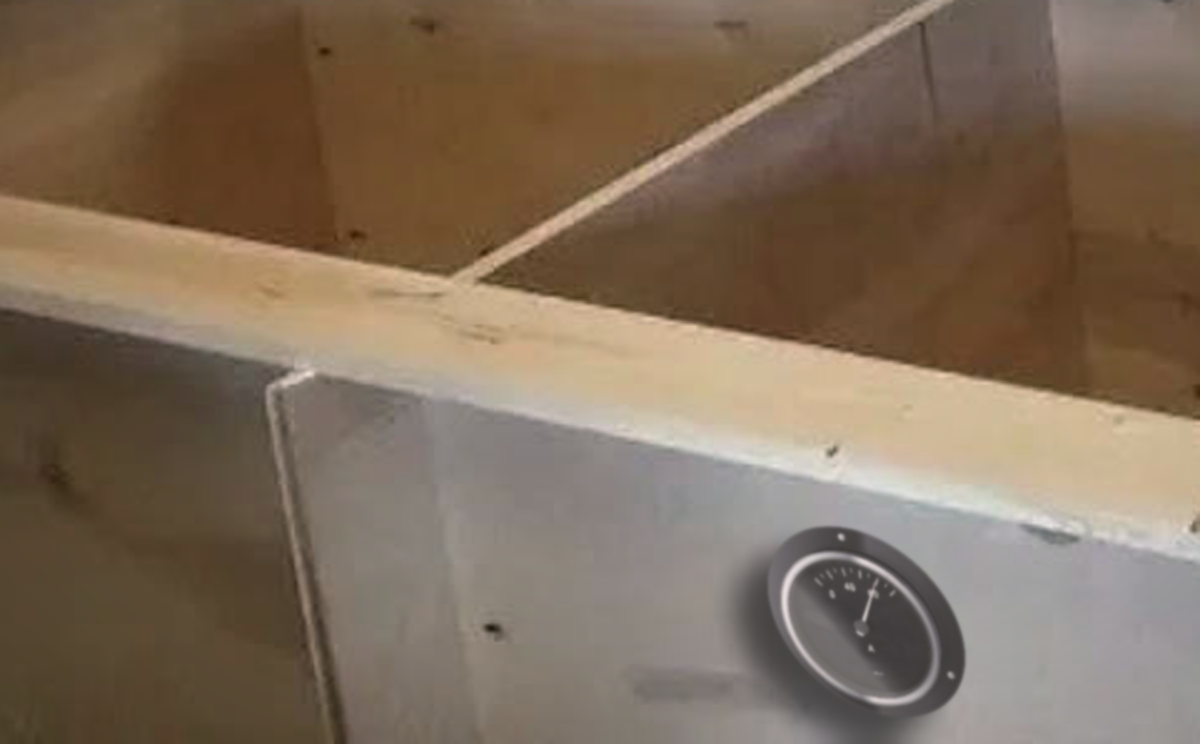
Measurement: 80 A
